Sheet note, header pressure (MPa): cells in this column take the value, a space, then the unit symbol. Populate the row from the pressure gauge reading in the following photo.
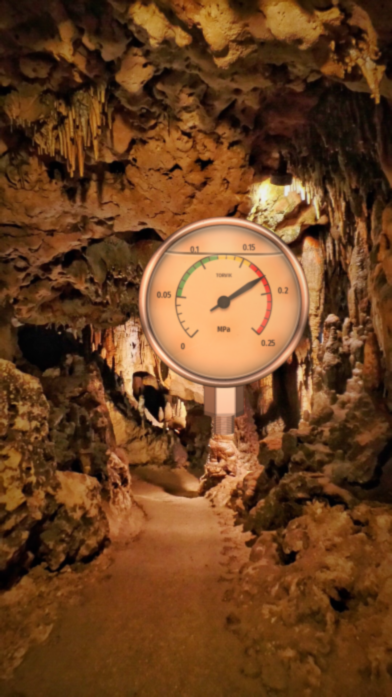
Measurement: 0.18 MPa
